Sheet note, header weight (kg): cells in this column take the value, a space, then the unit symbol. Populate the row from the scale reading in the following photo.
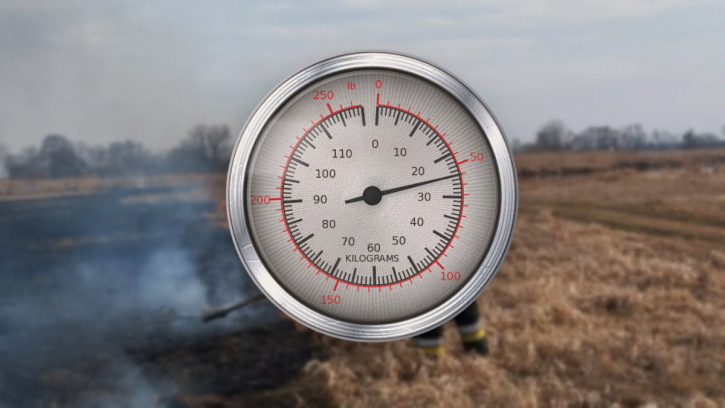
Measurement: 25 kg
